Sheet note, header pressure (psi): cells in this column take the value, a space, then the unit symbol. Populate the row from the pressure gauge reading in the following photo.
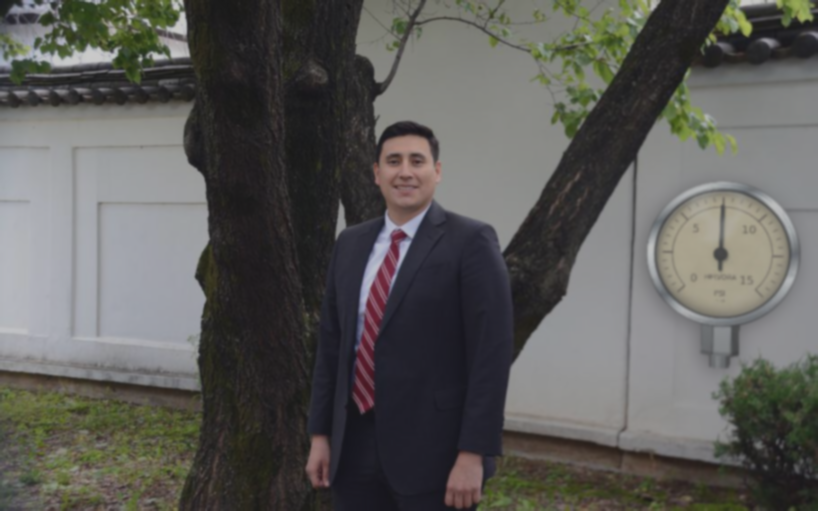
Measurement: 7.5 psi
